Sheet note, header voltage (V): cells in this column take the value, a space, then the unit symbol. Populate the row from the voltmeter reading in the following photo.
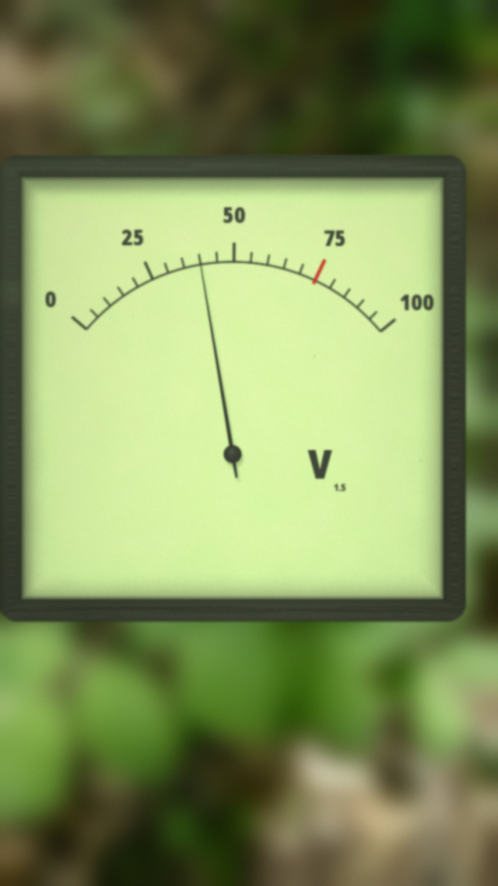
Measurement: 40 V
